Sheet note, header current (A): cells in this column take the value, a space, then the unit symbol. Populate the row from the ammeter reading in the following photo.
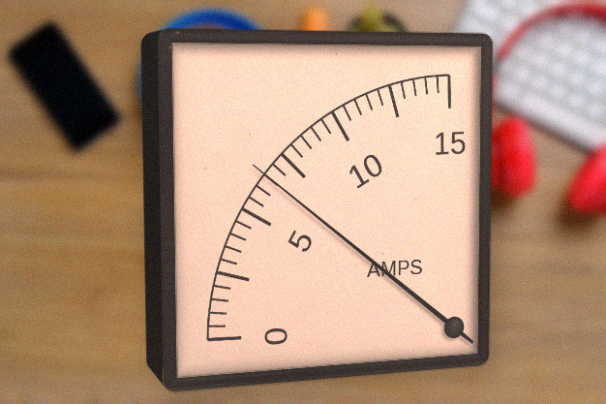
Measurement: 6.5 A
